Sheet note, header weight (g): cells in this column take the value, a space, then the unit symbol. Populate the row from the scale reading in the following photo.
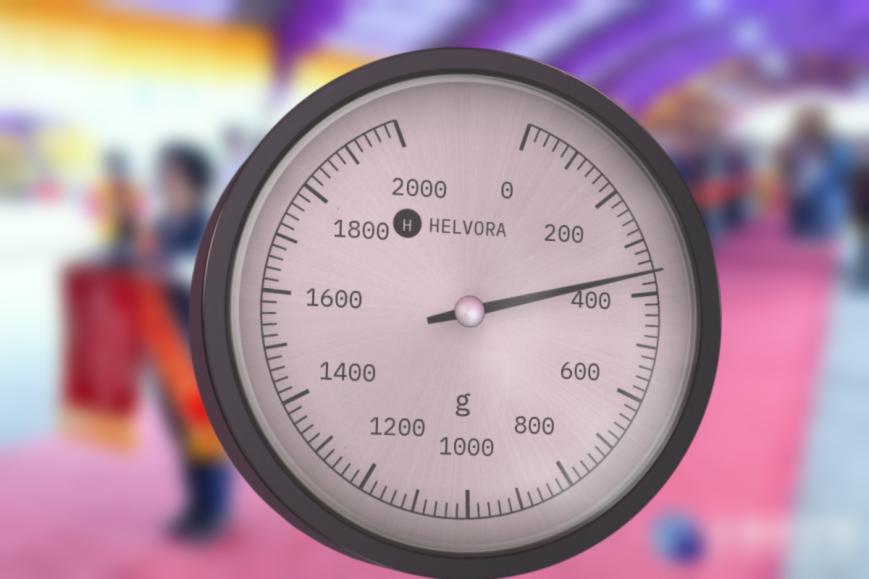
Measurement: 360 g
